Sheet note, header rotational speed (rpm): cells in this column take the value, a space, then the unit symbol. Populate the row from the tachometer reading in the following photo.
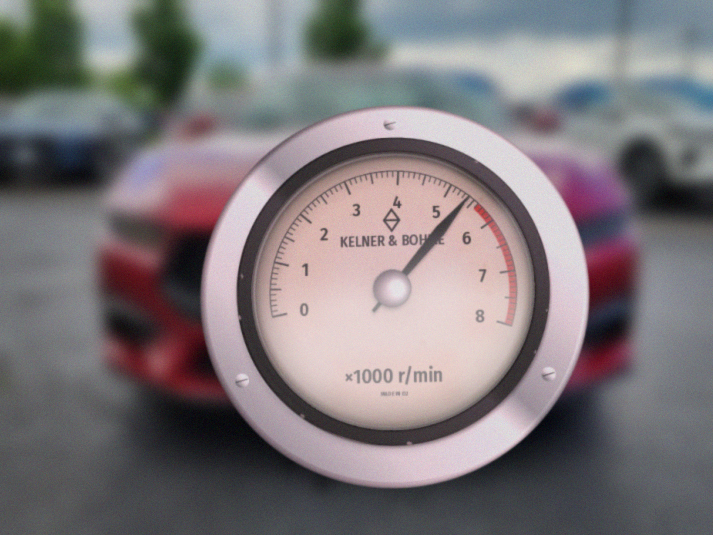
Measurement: 5400 rpm
